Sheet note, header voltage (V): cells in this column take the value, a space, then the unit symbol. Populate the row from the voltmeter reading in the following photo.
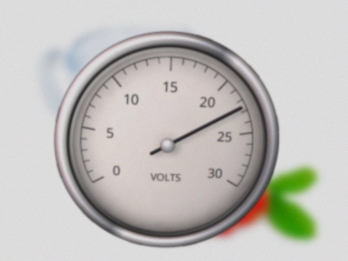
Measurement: 22.5 V
